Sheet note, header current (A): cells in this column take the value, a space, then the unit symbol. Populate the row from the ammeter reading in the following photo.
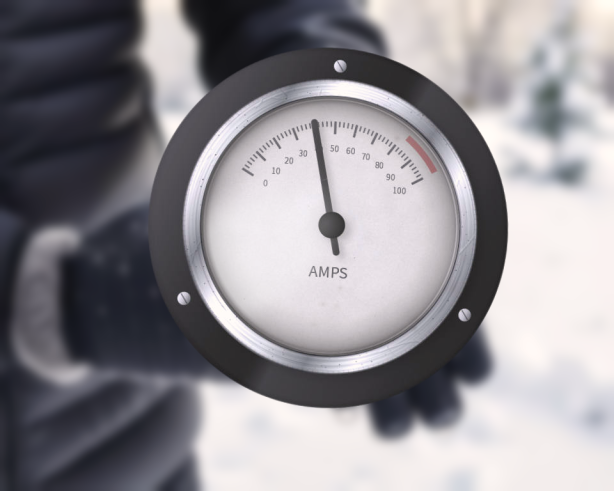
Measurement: 40 A
